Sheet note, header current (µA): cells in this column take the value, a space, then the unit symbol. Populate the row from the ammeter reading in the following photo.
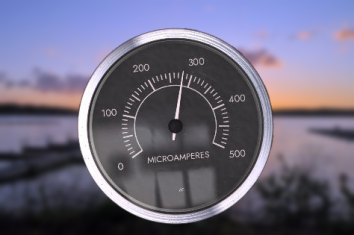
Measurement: 280 µA
